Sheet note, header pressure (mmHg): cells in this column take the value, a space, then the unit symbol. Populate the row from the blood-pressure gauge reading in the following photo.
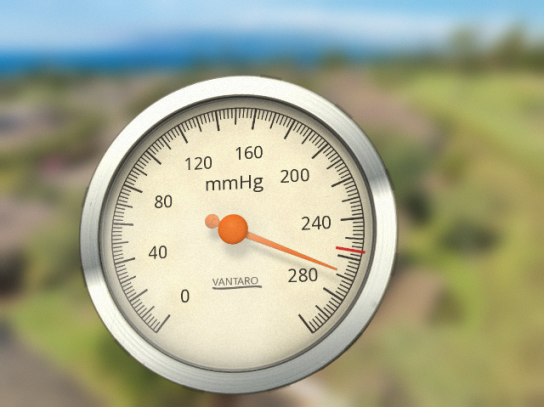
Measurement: 268 mmHg
